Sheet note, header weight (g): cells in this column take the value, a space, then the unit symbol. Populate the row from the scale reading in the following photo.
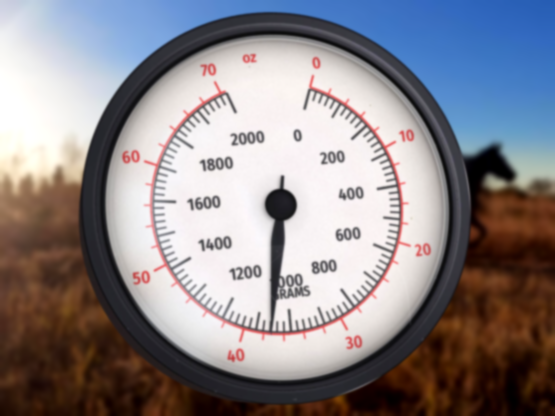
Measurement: 1060 g
